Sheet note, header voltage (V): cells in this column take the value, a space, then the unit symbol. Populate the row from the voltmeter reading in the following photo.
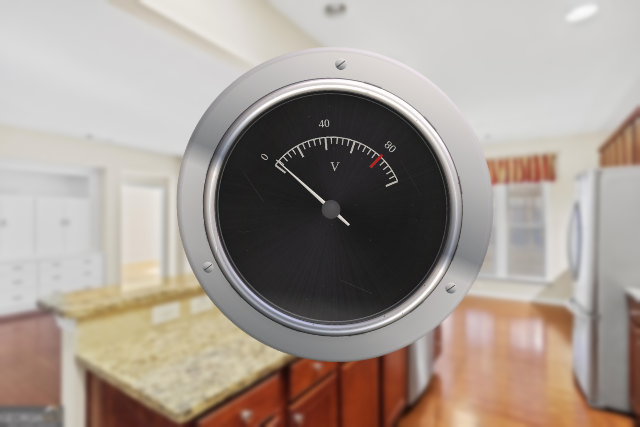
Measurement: 4 V
